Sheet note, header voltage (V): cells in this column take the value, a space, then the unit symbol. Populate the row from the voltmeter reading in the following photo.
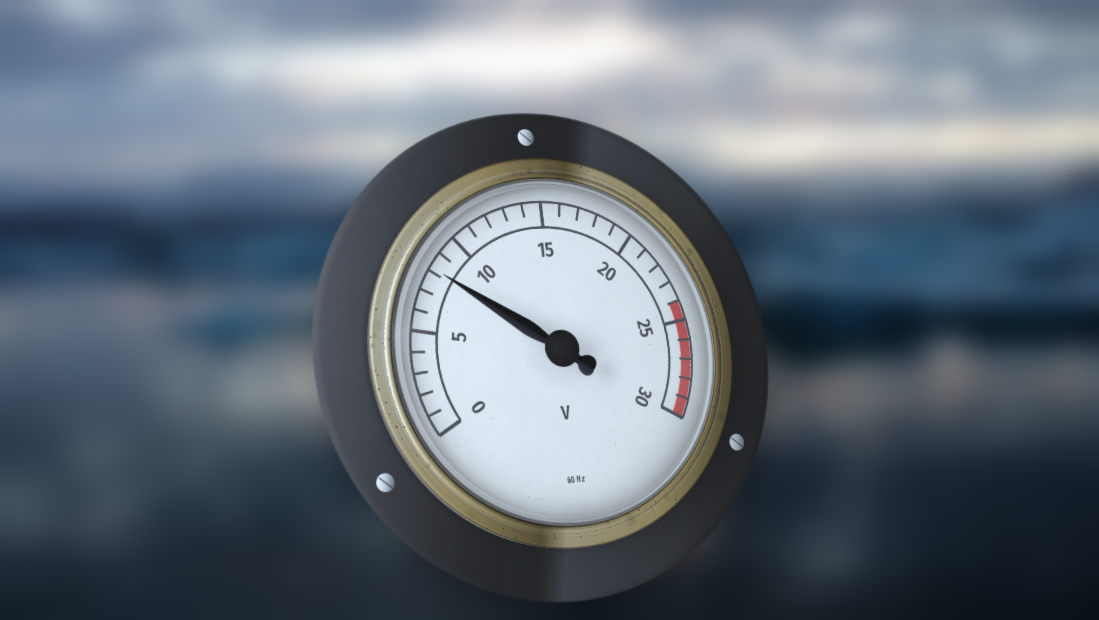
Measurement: 8 V
